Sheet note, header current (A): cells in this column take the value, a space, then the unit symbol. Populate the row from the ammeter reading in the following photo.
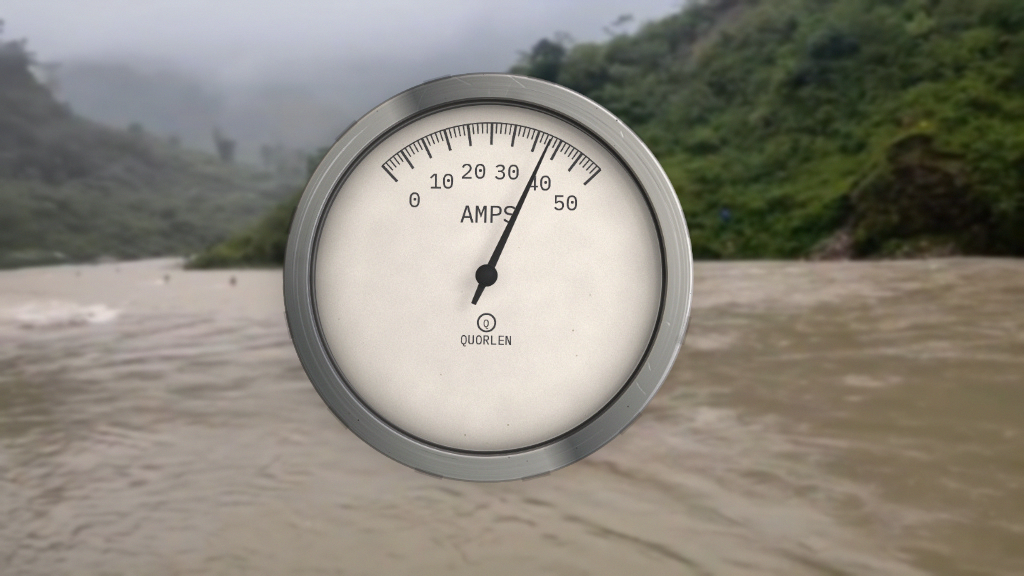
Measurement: 38 A
